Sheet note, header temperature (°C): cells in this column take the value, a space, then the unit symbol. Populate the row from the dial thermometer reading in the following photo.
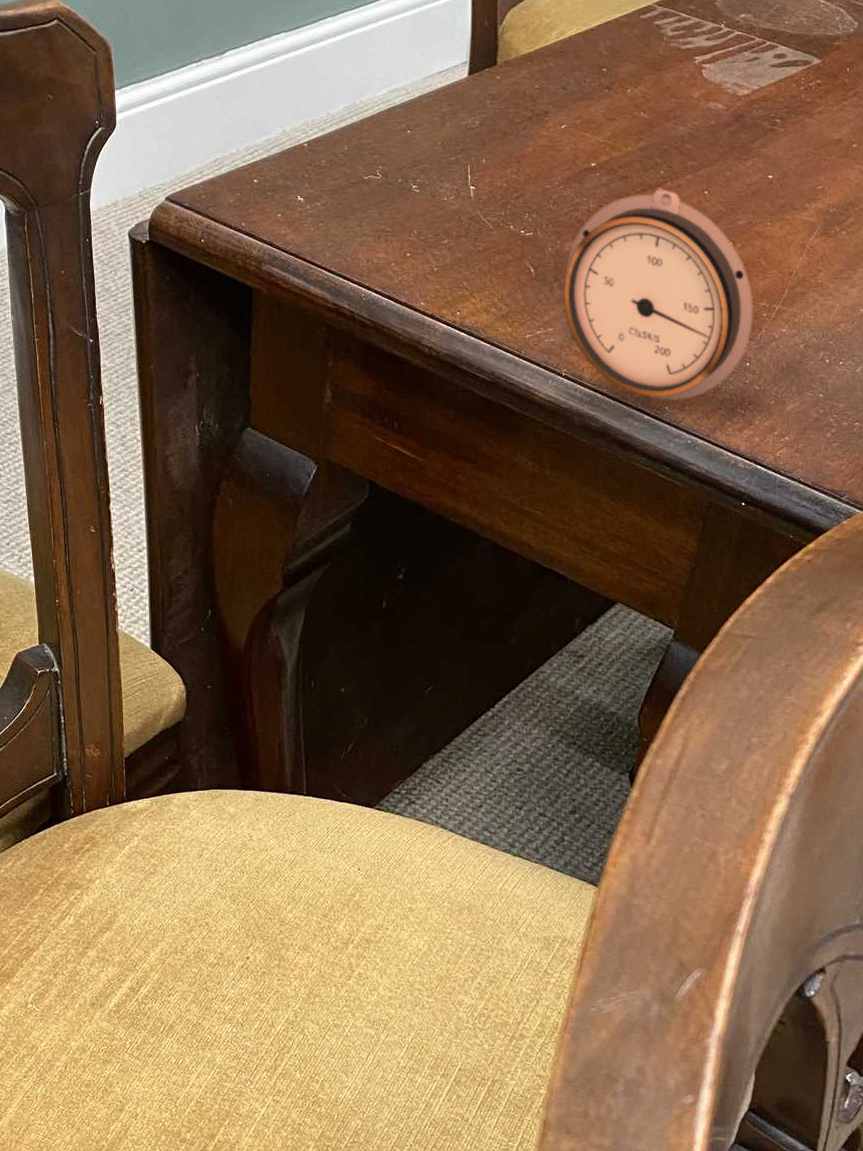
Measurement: 165 °C
